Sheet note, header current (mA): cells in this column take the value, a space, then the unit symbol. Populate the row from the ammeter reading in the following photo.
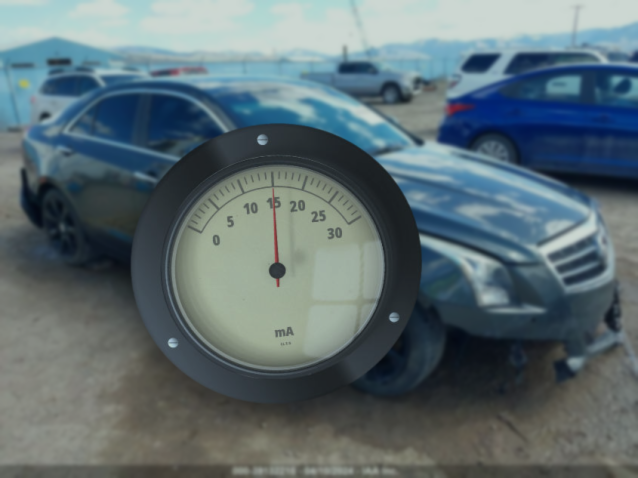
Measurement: 15 mA
